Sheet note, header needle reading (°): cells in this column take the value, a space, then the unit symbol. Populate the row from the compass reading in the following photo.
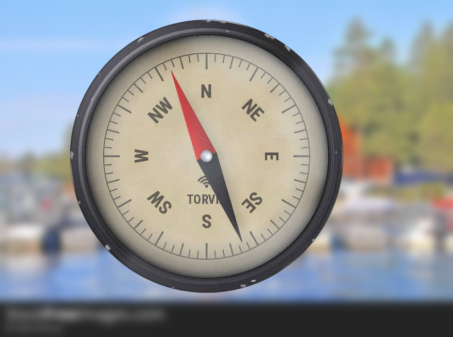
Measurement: 337.5 °
